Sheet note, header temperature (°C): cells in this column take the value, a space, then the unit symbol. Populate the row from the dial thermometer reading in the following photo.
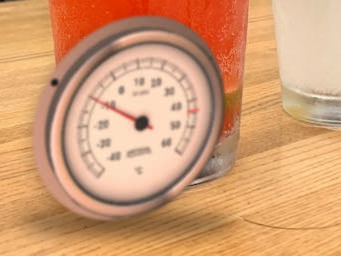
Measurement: -10 °C
